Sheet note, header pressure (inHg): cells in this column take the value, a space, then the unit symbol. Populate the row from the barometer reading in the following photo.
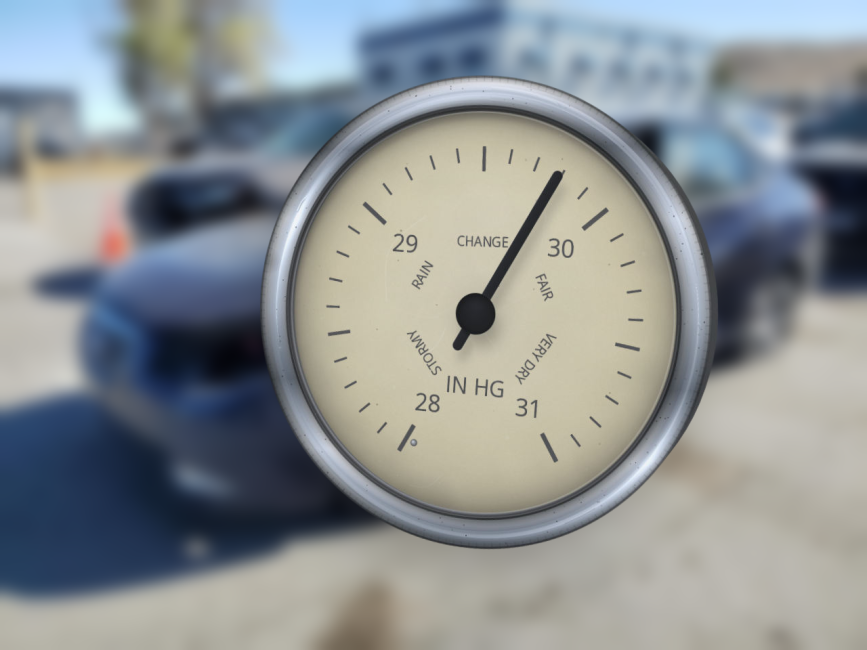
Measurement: 29.8 inHg
